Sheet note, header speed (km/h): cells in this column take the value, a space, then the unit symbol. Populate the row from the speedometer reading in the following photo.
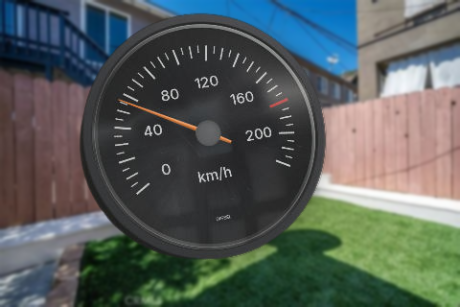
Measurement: 55 km/h
